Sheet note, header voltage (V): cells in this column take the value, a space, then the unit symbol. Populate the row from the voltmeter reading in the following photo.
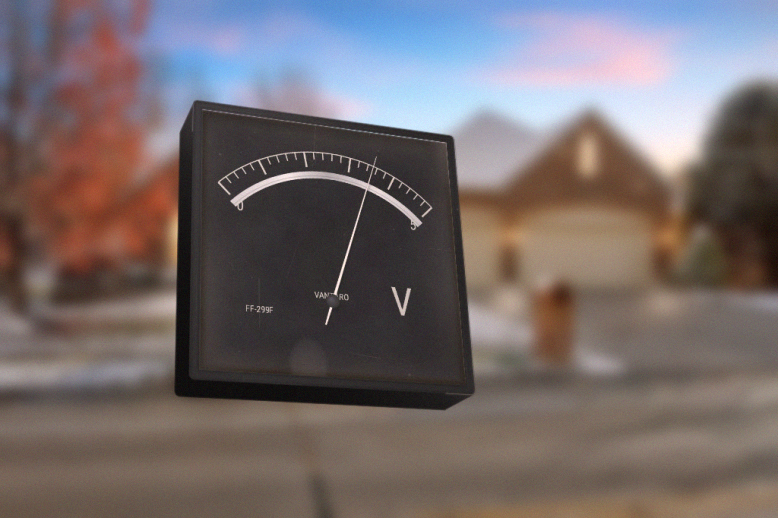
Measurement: 3.5 V
